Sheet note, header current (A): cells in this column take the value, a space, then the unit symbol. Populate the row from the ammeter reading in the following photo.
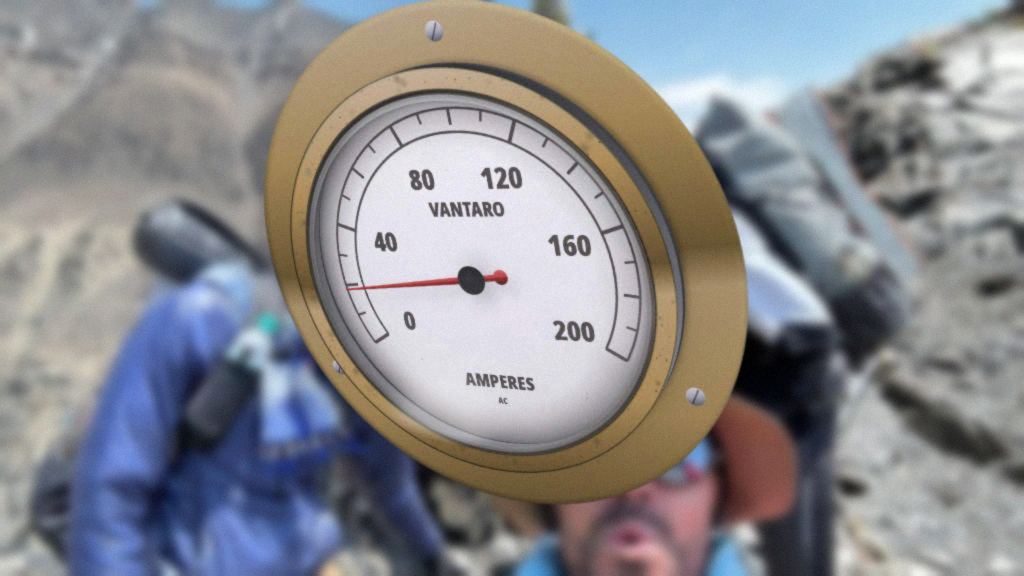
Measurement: 20 A
